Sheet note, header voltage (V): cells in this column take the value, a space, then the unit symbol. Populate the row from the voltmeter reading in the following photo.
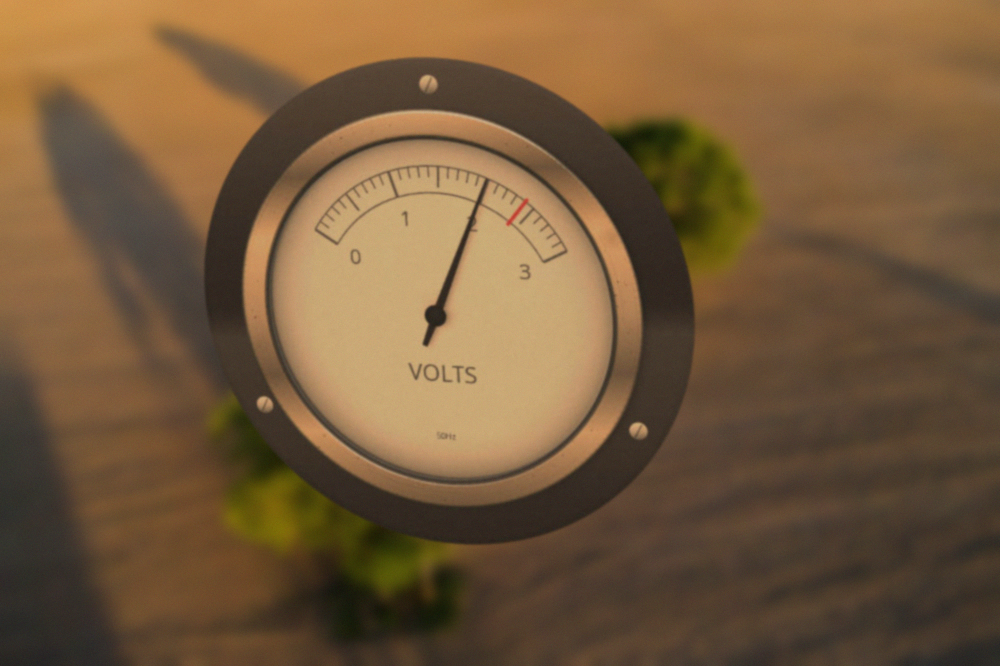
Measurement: 2 V
